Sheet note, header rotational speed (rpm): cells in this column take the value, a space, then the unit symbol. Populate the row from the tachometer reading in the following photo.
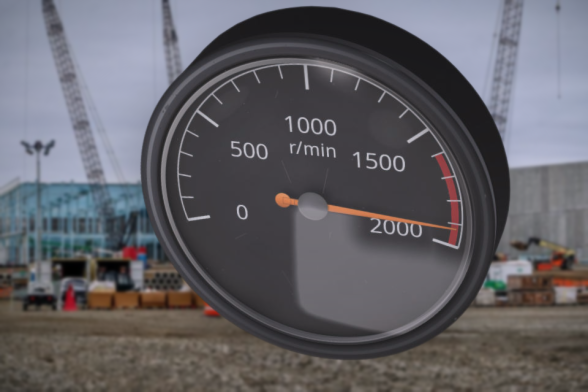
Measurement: 1900 rpm
